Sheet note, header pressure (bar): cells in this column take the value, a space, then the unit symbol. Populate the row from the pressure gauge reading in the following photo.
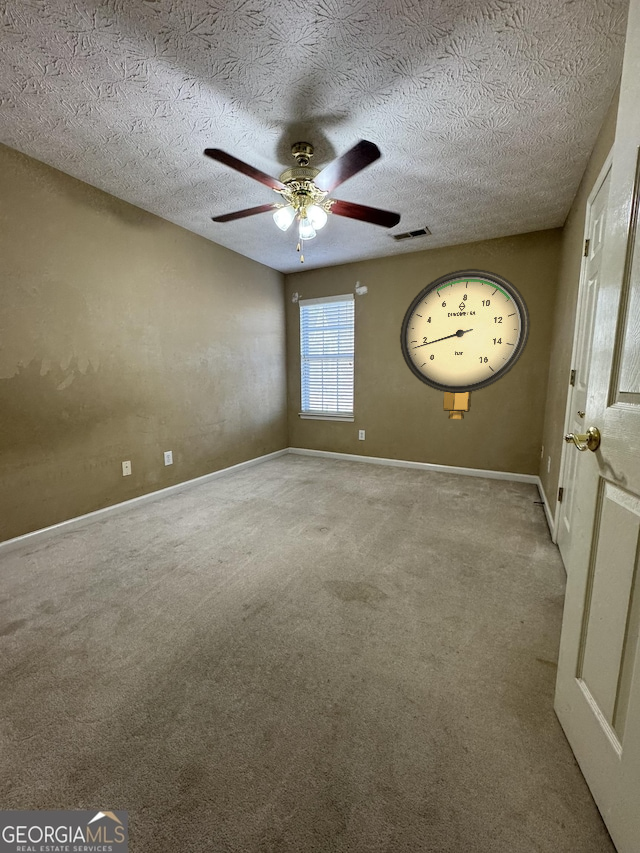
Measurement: 1.5 bar
